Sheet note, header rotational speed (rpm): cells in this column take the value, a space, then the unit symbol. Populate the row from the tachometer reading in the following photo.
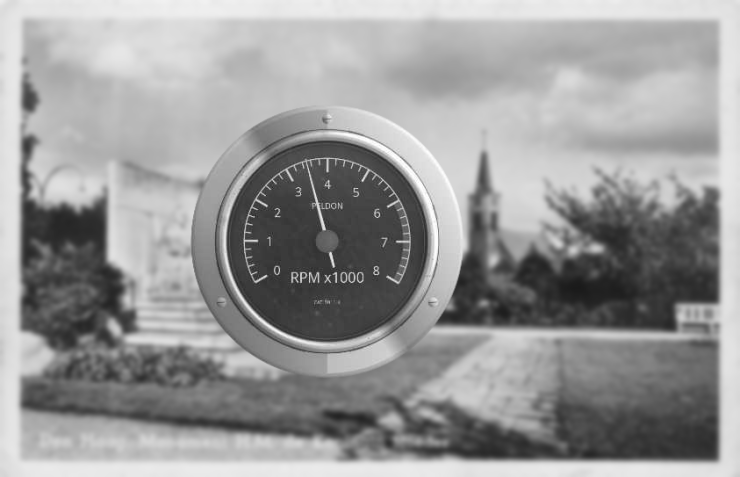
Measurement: 3500 rpm
